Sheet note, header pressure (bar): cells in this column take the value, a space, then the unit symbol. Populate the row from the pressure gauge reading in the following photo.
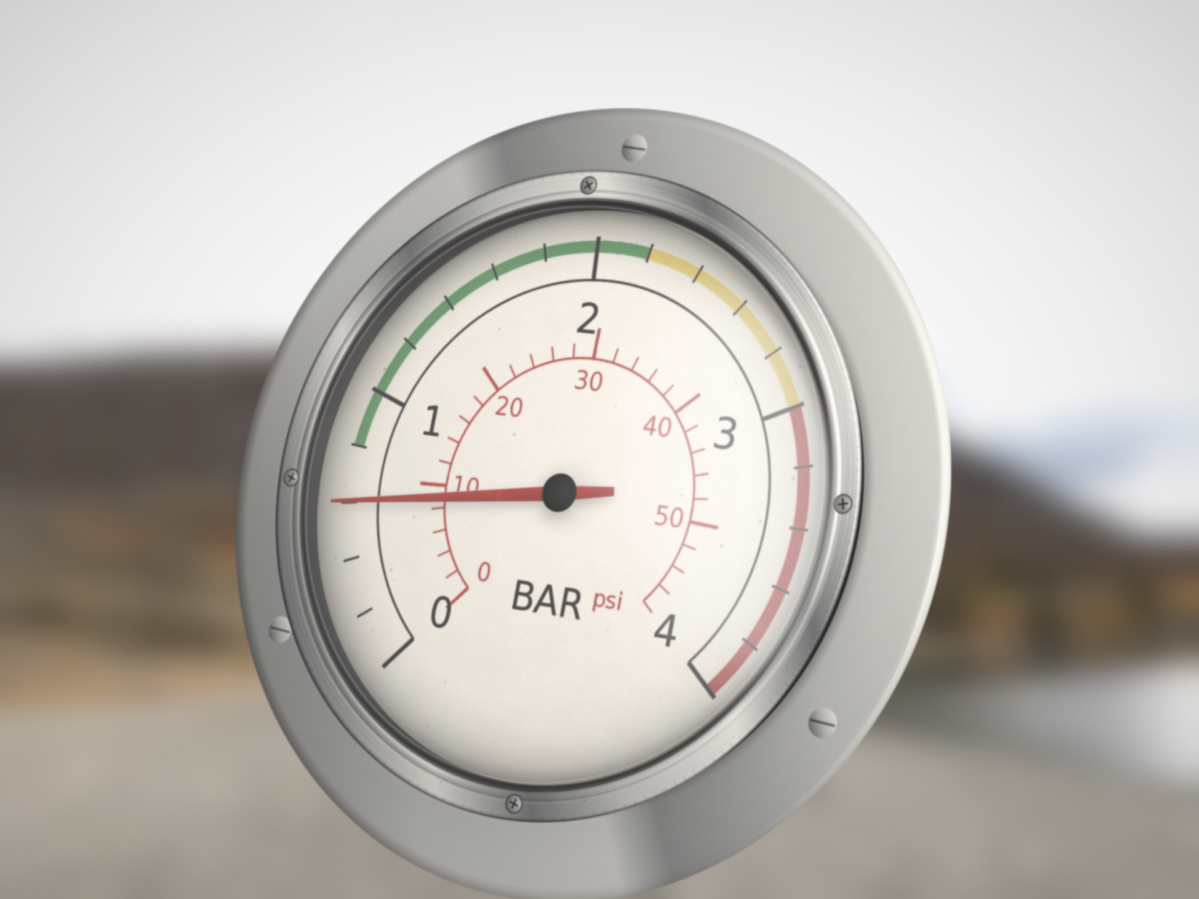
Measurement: 0.6 bar
